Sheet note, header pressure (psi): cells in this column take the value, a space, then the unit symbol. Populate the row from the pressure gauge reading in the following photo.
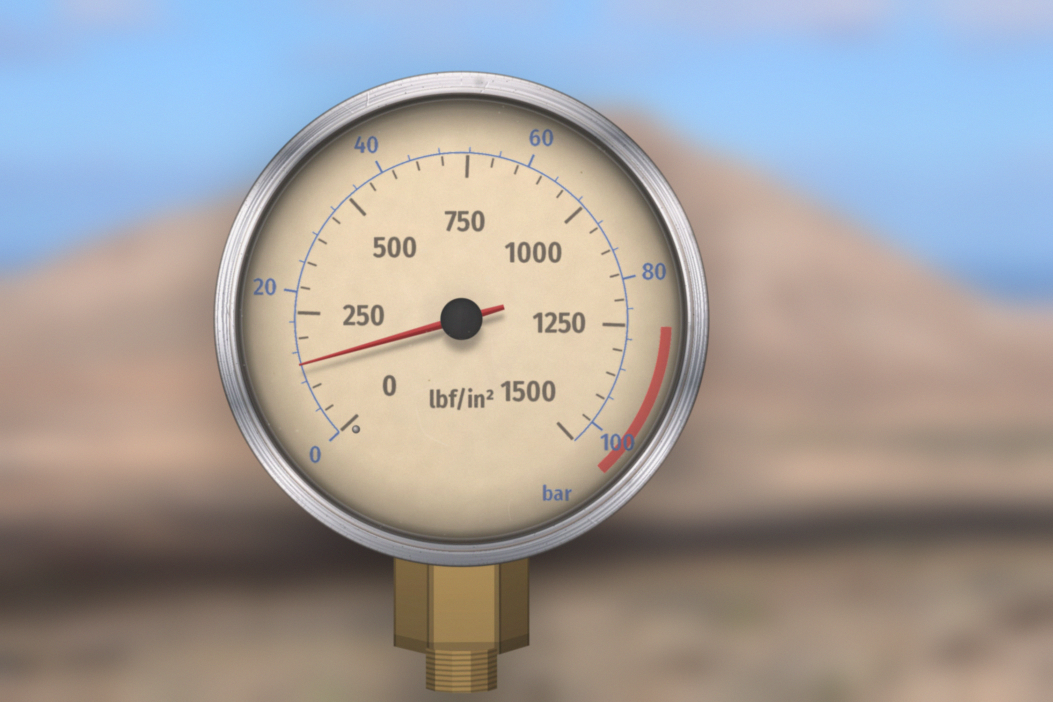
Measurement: 150 psi
